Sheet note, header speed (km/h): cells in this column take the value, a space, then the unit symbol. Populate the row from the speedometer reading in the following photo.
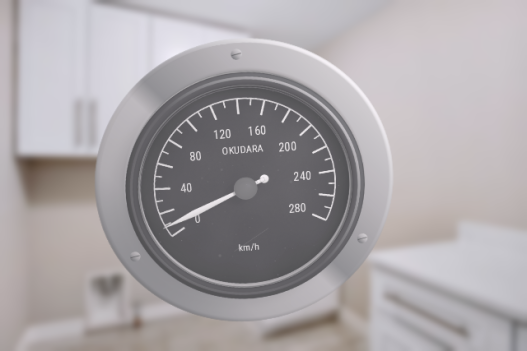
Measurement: 10 km/h
